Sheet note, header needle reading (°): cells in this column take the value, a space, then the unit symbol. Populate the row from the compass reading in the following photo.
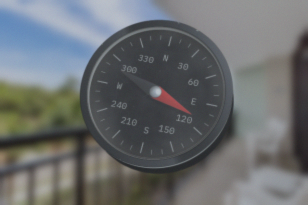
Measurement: 110 °
